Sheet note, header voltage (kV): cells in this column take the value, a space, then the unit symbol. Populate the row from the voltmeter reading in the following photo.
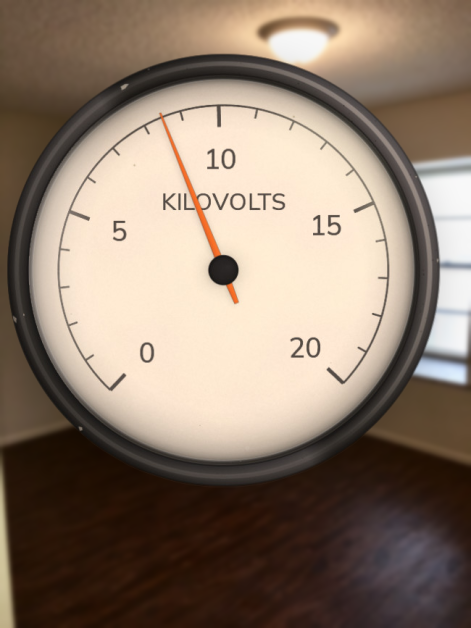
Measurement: 8.5 kV
